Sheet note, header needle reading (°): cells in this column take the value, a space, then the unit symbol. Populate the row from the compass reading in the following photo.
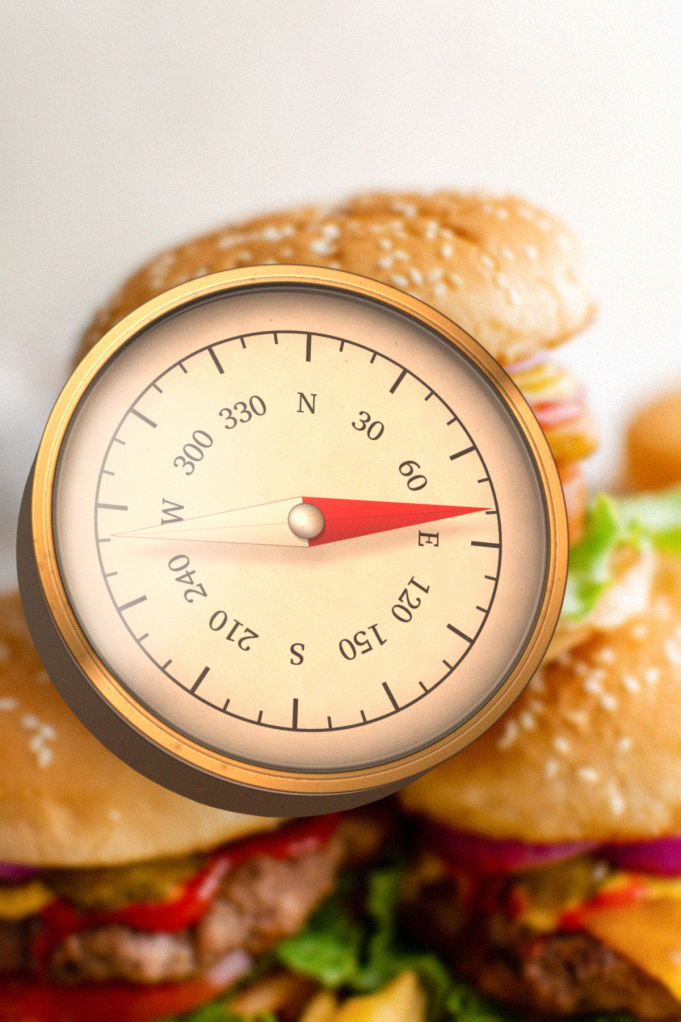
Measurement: 80 °
